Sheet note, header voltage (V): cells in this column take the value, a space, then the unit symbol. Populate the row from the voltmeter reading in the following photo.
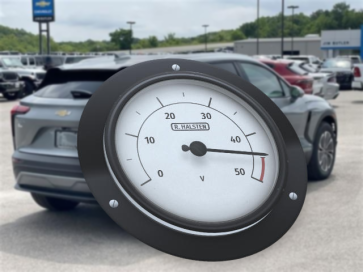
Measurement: 45 V
